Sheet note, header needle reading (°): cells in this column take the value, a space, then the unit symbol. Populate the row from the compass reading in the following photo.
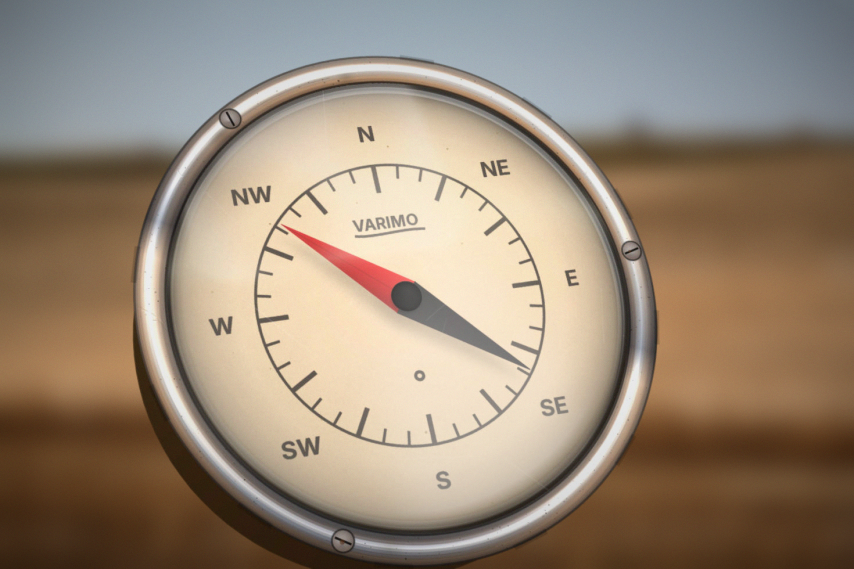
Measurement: 310 °
